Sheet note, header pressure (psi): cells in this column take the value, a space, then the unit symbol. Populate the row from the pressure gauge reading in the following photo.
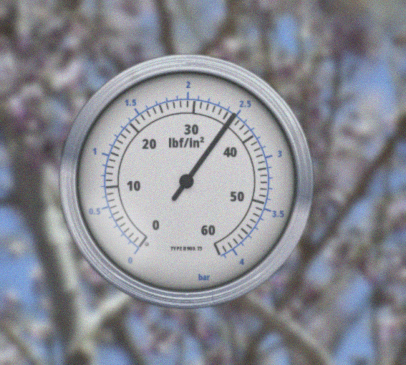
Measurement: 36 psi
